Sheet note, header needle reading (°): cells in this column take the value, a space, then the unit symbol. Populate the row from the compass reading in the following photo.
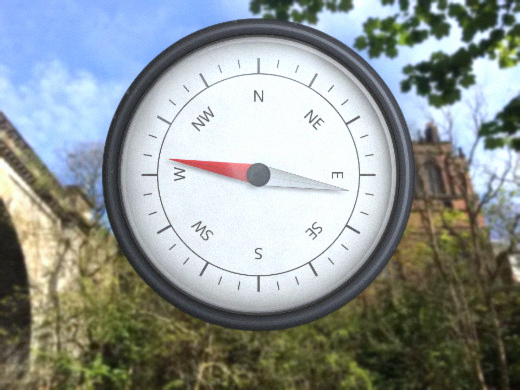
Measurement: 280 °
